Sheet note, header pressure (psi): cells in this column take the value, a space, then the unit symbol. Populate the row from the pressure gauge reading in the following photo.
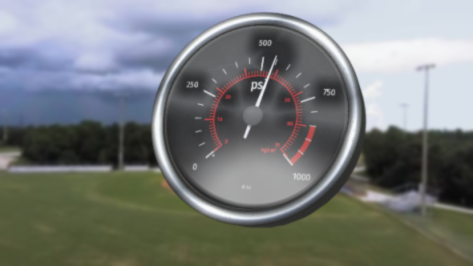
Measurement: 550 psi
